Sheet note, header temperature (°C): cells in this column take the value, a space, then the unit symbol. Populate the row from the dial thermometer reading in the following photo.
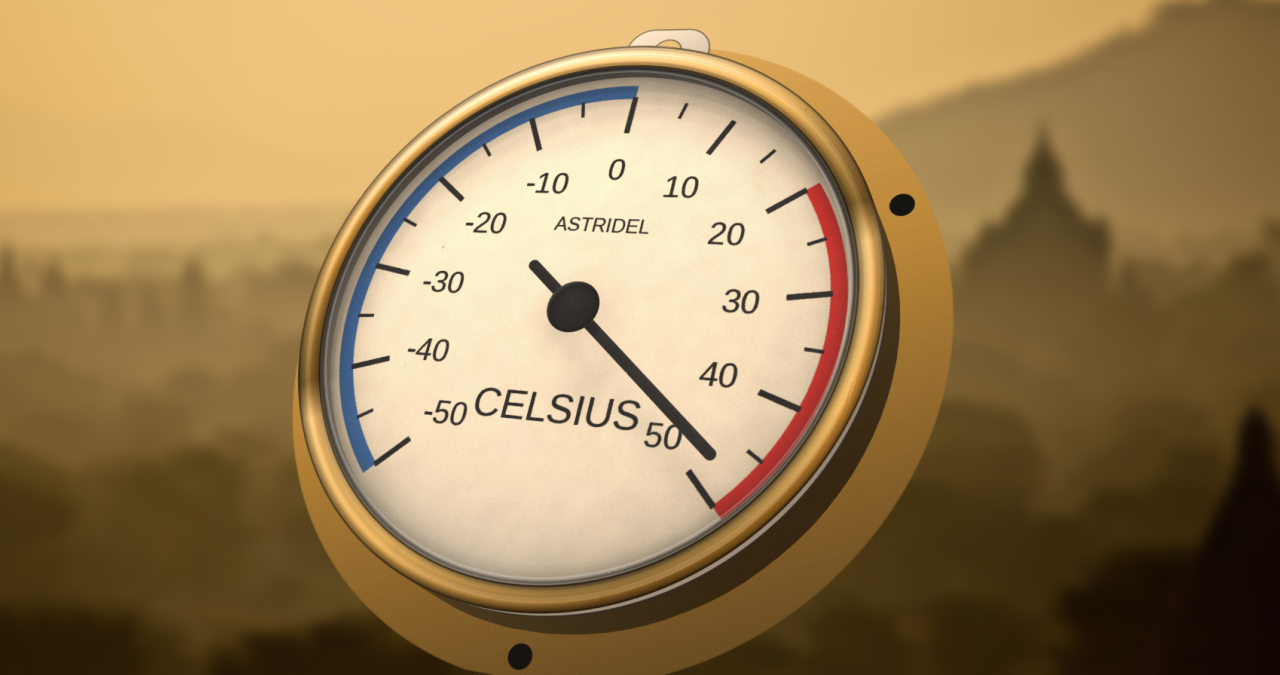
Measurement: 47.5 °C
